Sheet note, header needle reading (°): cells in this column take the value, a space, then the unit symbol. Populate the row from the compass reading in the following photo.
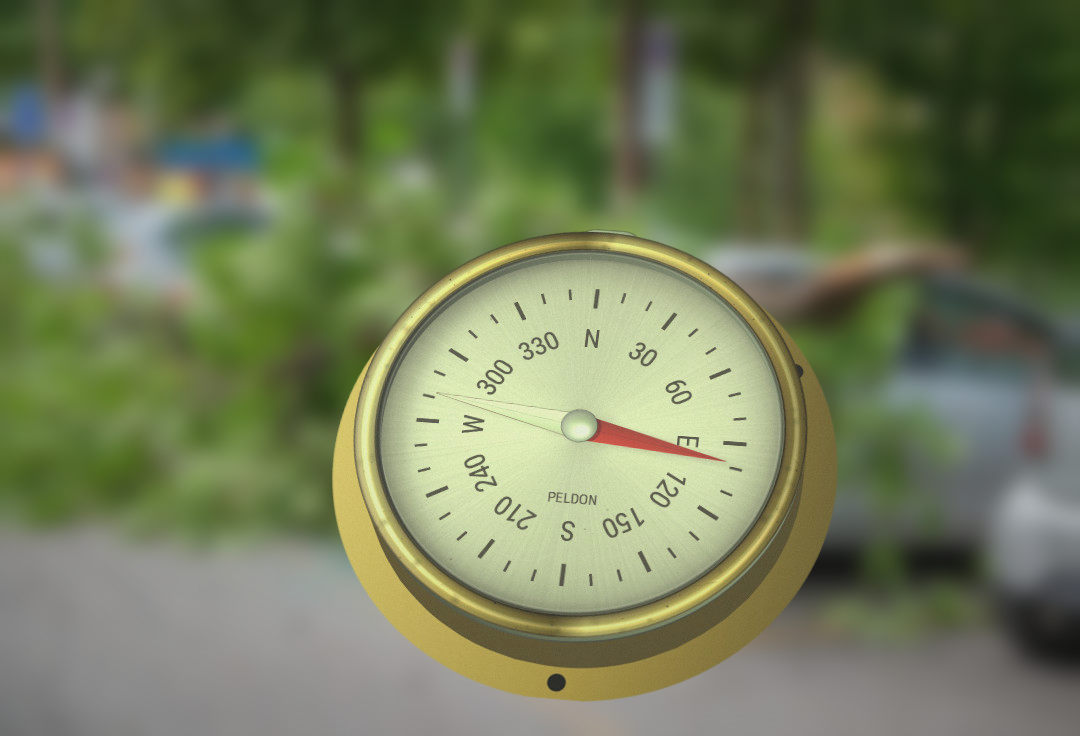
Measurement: 100 °
